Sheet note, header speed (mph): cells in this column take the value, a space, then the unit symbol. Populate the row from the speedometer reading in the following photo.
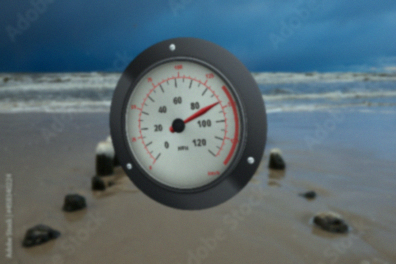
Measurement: 90 mph
